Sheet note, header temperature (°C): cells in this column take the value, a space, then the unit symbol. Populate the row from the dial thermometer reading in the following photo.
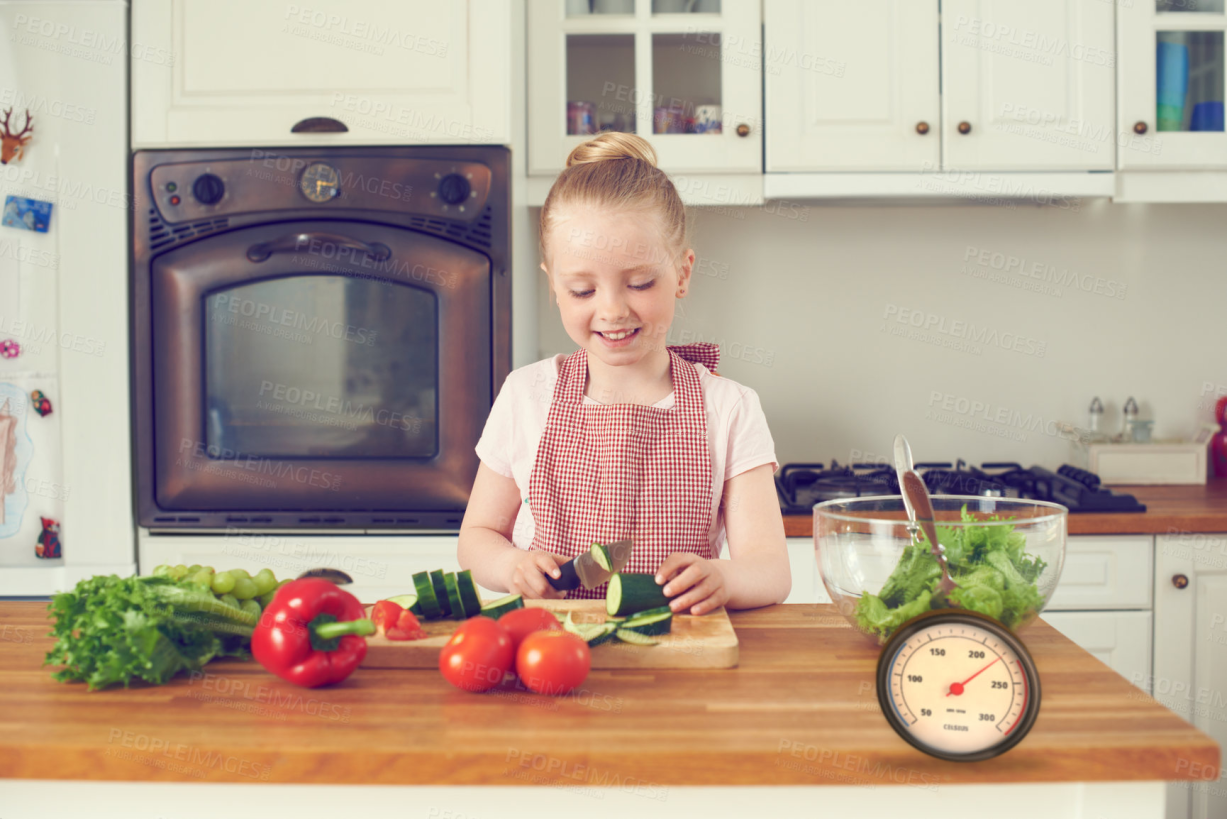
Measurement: 220 °C
